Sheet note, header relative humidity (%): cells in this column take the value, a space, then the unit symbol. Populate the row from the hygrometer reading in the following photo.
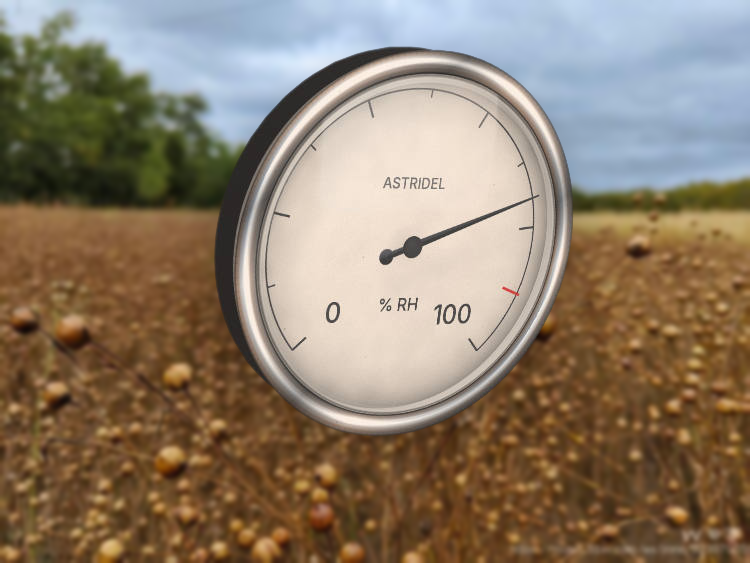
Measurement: 75 %
